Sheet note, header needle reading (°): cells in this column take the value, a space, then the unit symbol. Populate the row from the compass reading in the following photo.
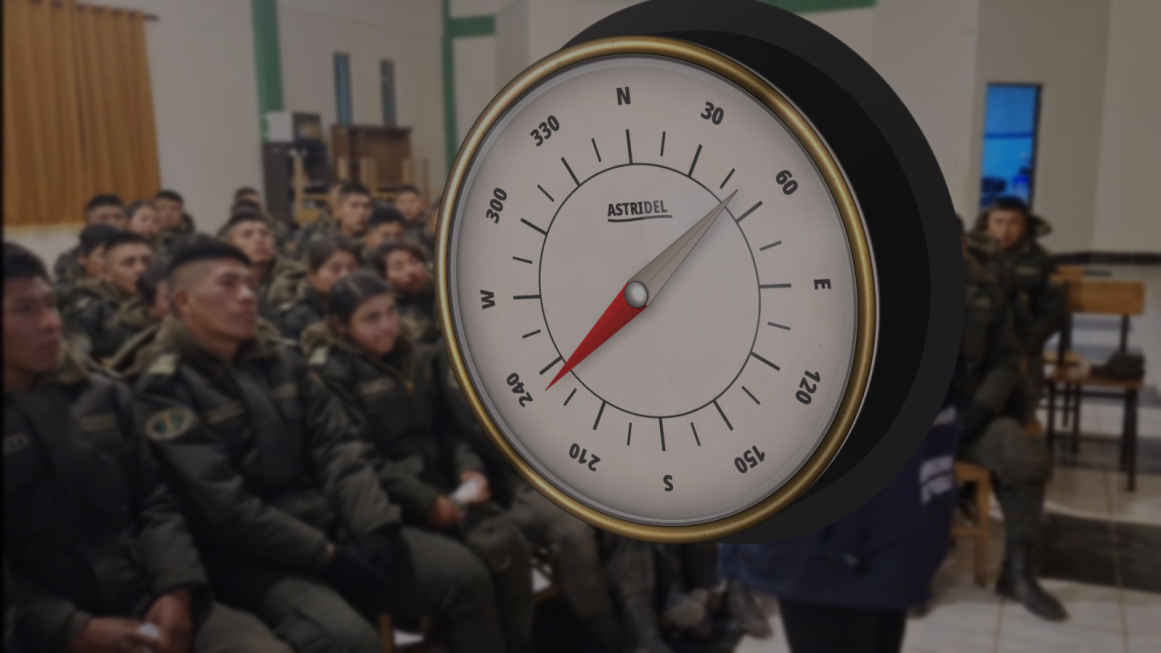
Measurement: 232.5 °
